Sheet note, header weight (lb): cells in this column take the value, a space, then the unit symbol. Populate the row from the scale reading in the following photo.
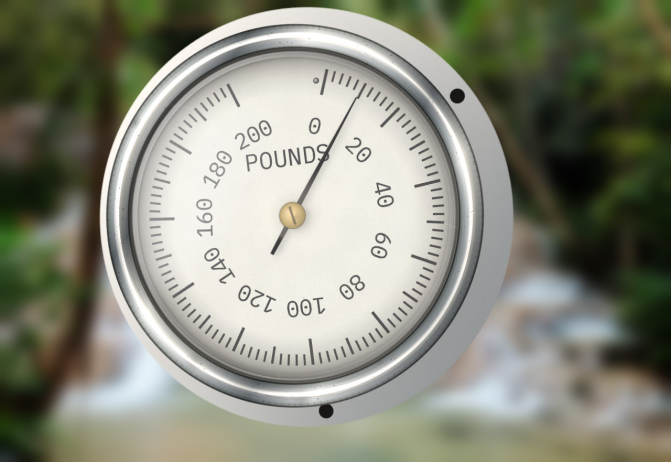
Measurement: 10 lb
